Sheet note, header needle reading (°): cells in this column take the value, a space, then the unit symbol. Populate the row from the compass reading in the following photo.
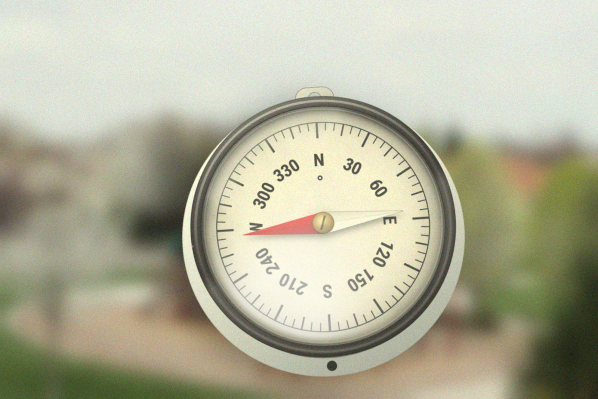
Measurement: 265 °
